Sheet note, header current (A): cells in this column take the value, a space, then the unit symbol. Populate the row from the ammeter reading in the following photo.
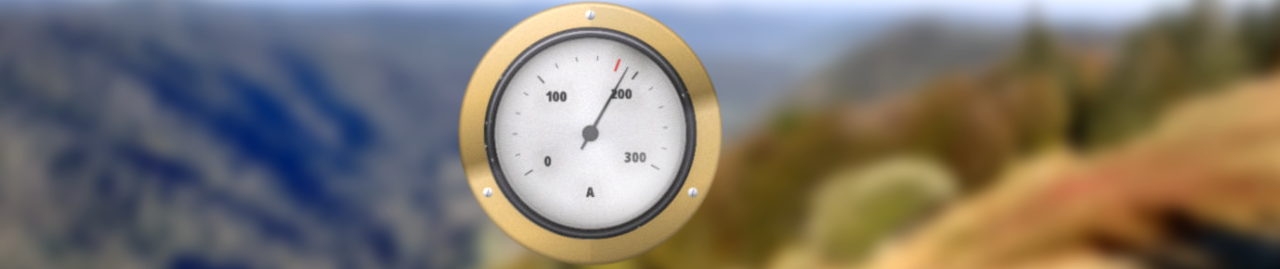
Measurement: 190 A
